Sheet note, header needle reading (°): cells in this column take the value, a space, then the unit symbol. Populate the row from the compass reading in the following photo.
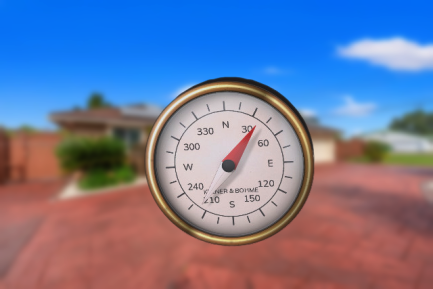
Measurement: 37.5 °
